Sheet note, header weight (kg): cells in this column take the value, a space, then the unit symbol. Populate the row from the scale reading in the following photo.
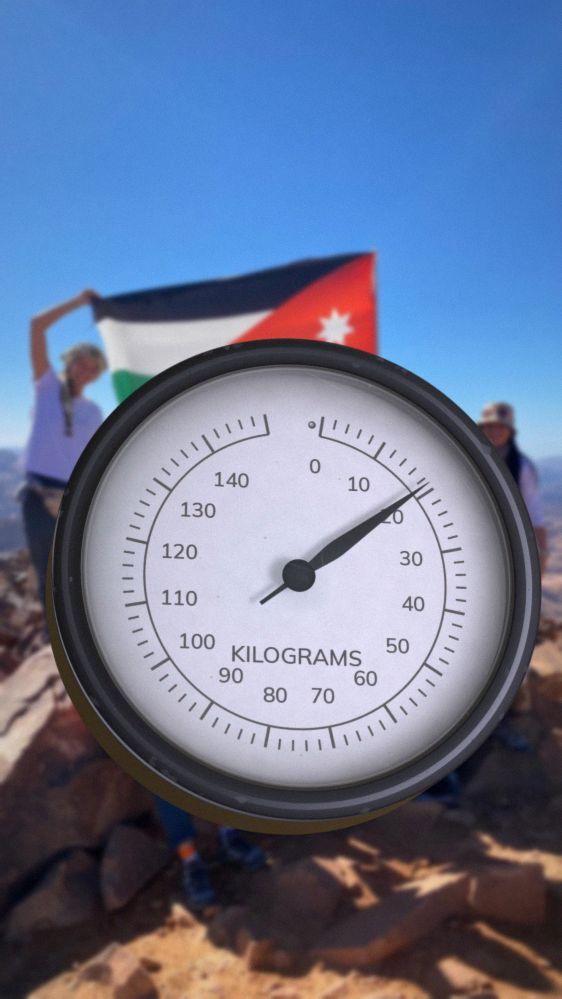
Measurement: 19 kg
